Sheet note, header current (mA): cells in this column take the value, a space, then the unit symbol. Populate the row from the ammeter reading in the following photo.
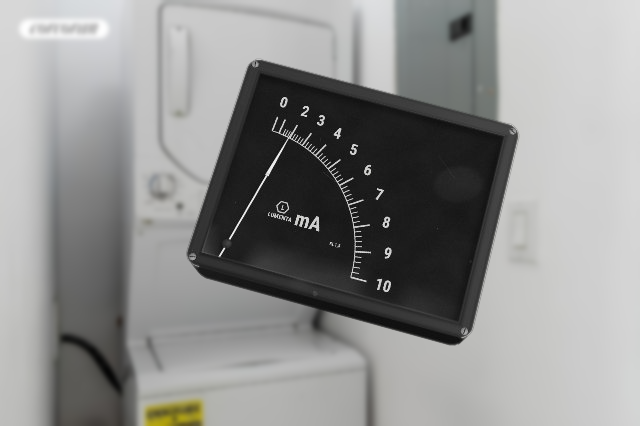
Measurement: 2 mA
